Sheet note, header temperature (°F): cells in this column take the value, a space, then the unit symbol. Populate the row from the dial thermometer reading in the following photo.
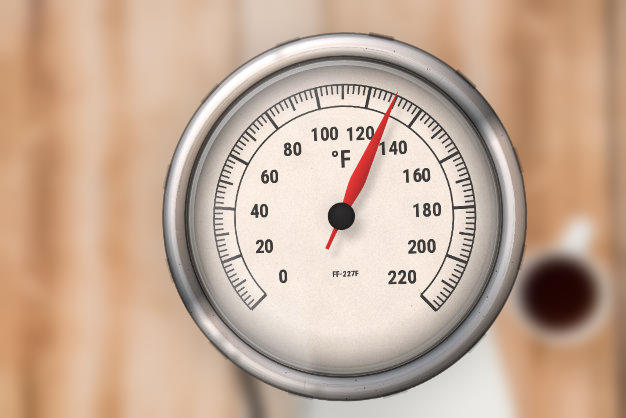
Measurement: 130 °F
